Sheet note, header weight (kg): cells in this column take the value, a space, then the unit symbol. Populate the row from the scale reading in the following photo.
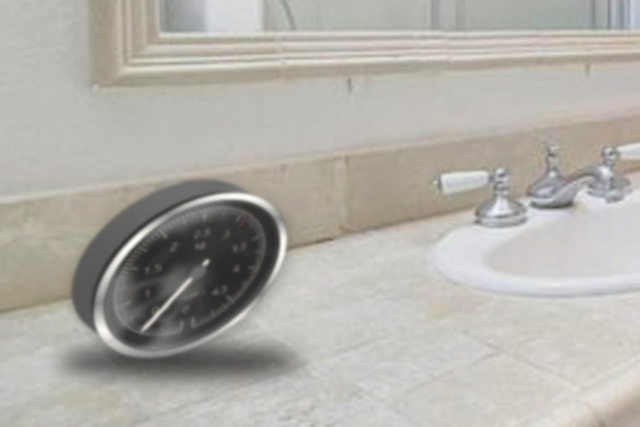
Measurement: 0.5 kg
